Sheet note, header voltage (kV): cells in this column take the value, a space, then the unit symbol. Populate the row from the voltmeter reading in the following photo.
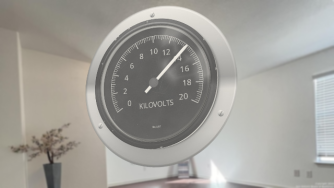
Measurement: 14 kV
